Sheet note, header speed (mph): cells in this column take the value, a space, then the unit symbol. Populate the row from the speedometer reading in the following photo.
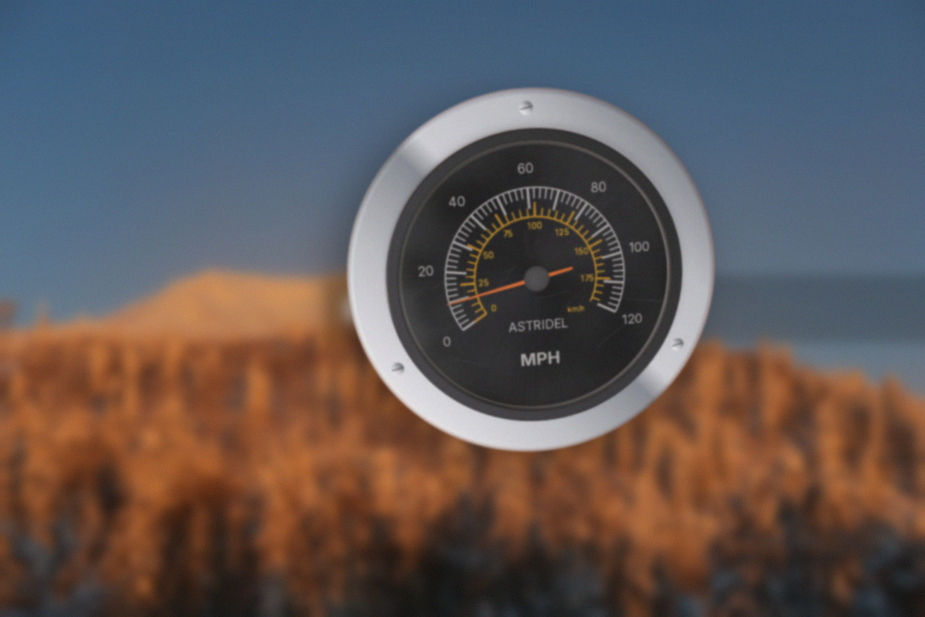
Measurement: 10 mph
